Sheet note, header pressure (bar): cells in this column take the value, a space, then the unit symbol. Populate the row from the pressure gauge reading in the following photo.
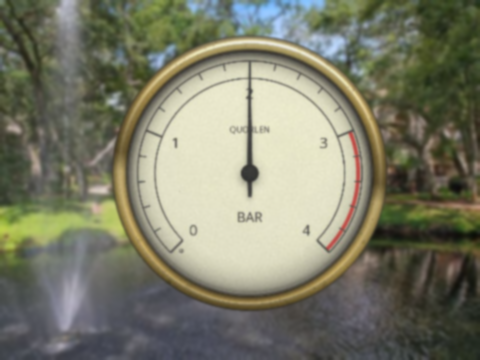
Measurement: 2 bar
